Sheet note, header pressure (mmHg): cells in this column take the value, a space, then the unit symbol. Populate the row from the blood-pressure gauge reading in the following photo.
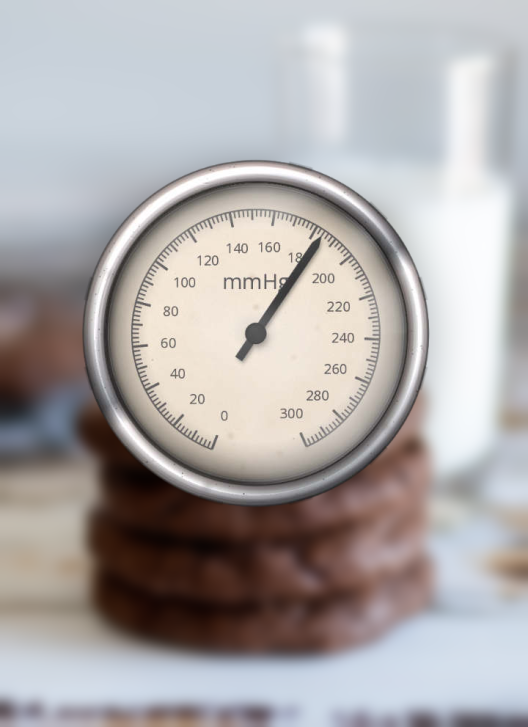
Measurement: 184 mmHg
